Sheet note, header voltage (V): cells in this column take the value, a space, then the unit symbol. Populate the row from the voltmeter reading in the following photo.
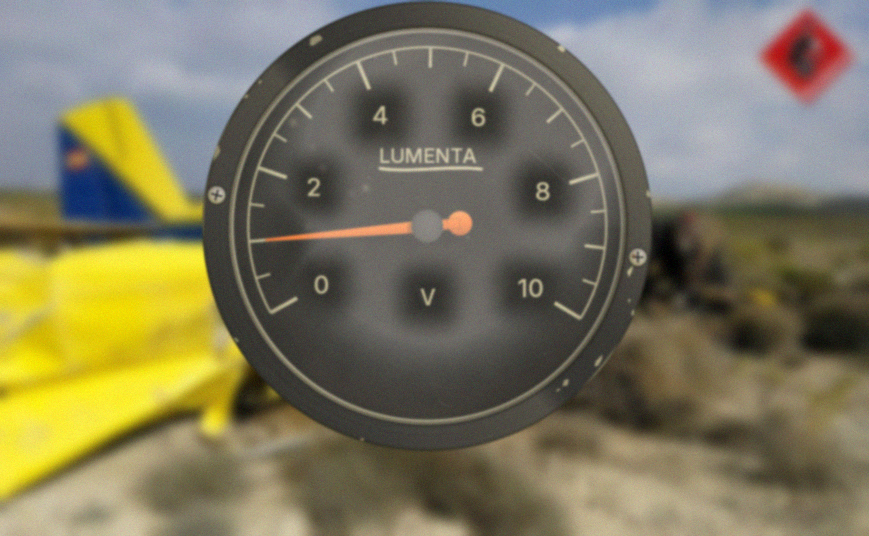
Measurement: 1 V
